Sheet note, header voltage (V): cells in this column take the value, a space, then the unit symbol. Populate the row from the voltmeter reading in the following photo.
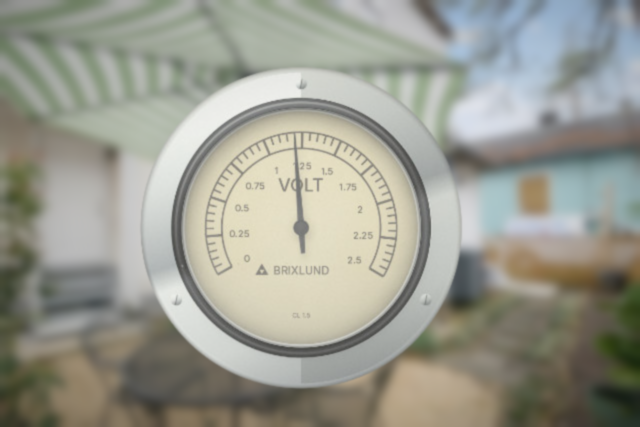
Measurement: 1.2 V
